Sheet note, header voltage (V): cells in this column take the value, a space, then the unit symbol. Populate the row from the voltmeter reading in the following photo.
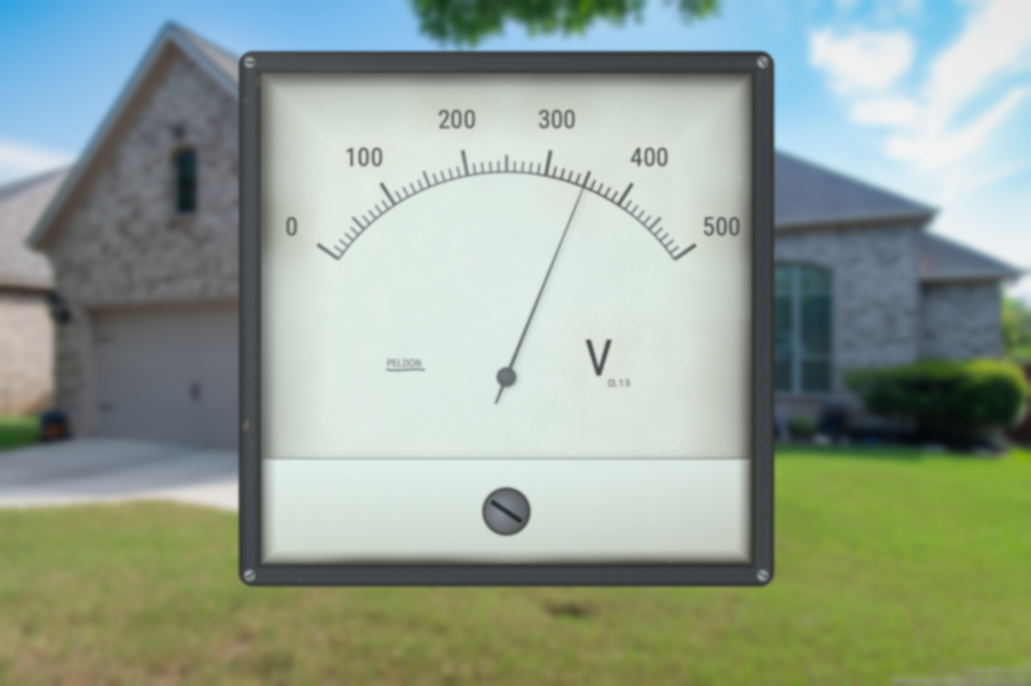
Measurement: 350 V
